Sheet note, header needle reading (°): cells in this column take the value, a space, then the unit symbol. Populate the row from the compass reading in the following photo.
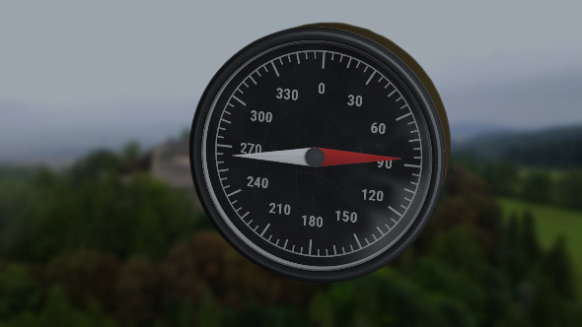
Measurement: 85 °
